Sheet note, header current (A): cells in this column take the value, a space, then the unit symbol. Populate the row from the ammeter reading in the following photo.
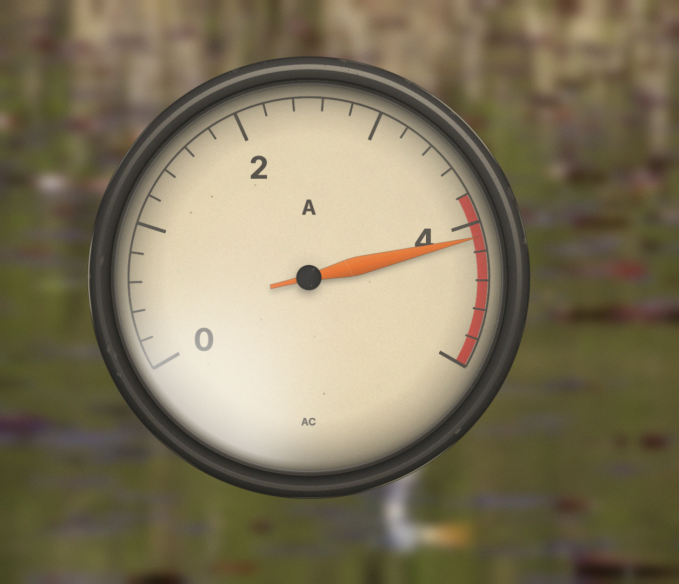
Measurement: 4.1 A
